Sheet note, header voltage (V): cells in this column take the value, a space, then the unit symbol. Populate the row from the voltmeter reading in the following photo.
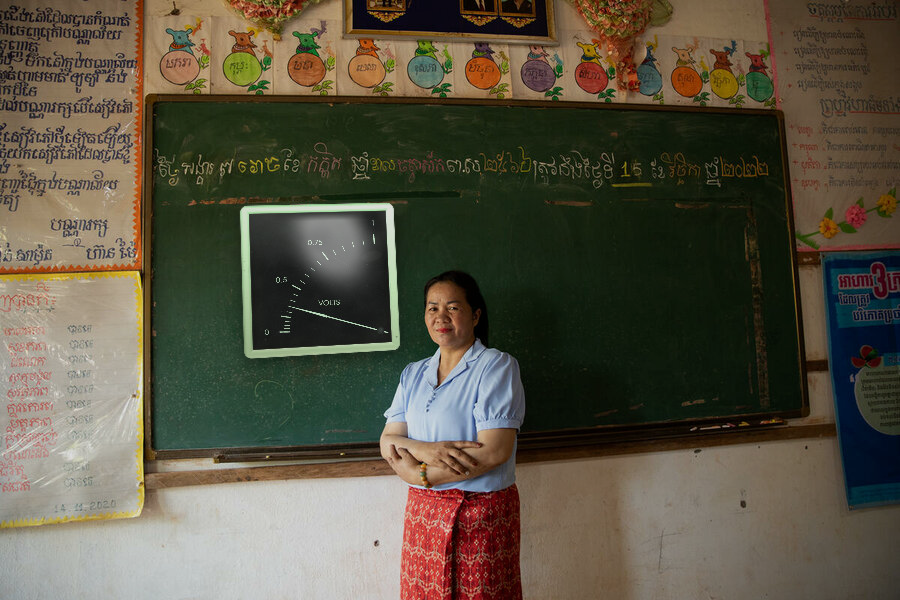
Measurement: 0.35 V
